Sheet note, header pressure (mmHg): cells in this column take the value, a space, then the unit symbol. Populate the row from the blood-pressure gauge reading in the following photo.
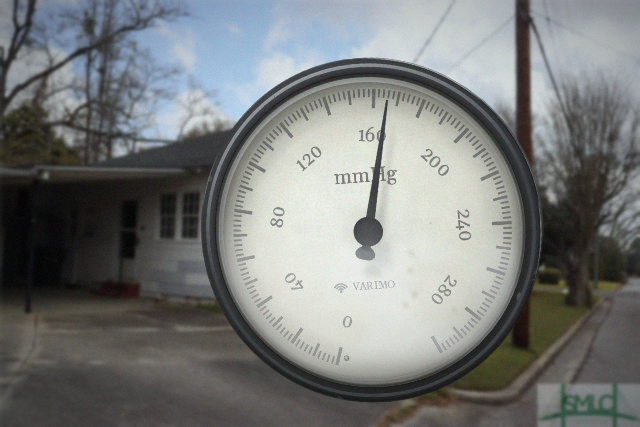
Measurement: 166 mmHg
